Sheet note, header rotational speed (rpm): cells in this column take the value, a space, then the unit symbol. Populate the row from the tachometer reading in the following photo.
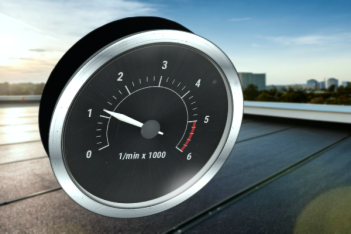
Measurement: 1200 rpm
